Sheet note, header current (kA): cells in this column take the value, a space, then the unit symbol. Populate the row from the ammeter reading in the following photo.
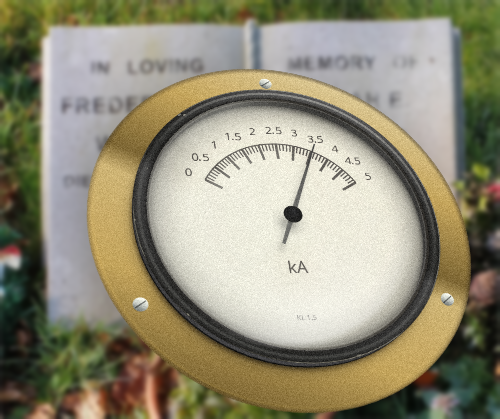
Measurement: 3.5 kA
